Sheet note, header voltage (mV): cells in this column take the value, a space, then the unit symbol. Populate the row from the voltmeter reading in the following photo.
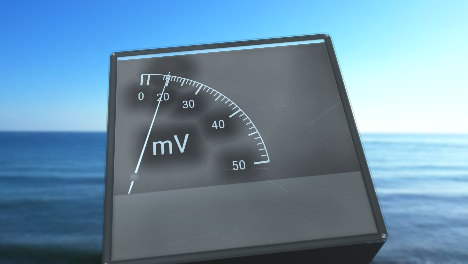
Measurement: 20 mV
